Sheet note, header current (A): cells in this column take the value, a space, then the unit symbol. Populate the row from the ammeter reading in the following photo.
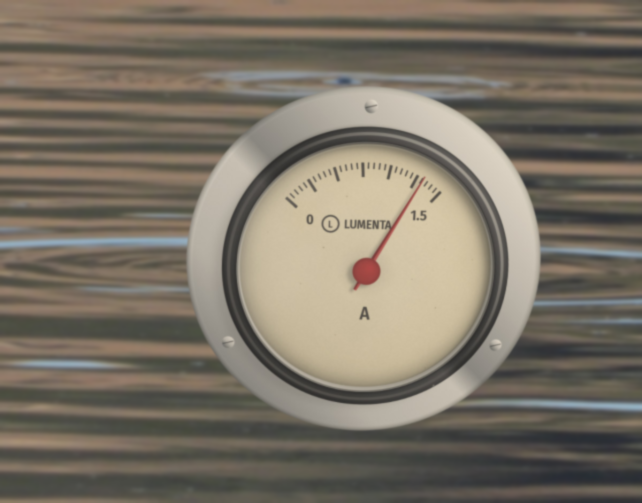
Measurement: 1.3 A
